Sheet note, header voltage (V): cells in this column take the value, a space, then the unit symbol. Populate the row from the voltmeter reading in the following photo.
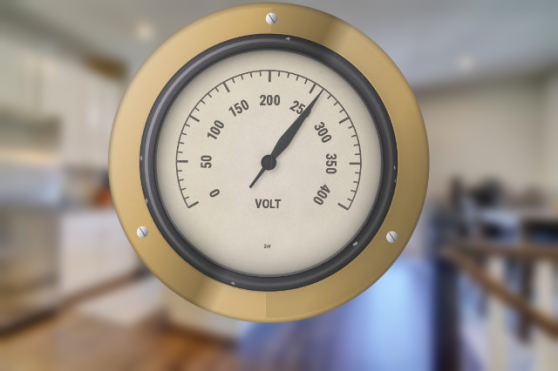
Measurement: 260 V
